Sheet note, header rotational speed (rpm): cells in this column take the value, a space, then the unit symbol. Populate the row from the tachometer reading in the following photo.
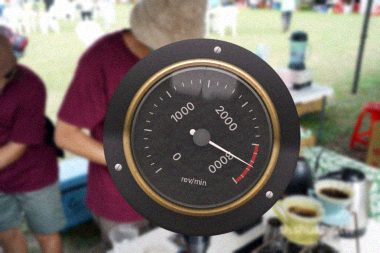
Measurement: 2750 rpm
